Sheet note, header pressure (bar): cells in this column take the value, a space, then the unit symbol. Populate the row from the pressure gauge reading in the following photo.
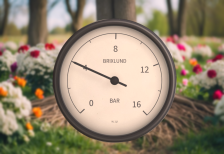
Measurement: 4 bar
